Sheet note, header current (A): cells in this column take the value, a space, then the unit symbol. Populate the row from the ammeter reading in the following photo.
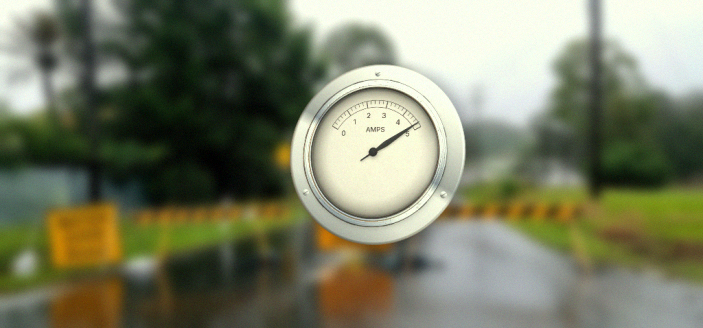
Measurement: 4.8 A
